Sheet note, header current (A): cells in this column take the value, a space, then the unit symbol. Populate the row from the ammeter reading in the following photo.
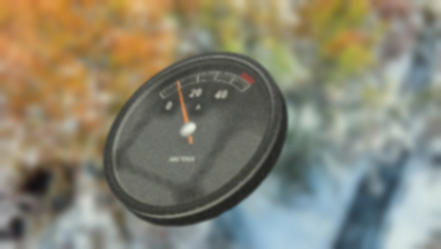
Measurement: 10 A
